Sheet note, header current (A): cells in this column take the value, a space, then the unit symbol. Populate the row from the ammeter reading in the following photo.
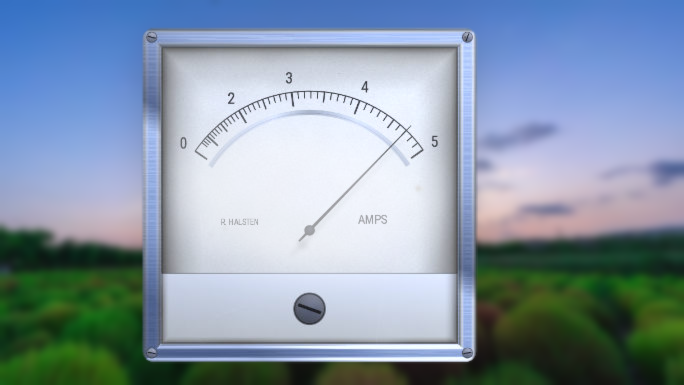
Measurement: 4.7 A
